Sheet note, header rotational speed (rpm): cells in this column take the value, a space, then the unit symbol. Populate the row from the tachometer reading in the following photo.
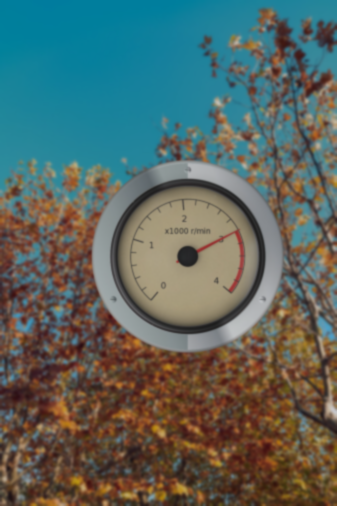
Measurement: 3000 rpm
